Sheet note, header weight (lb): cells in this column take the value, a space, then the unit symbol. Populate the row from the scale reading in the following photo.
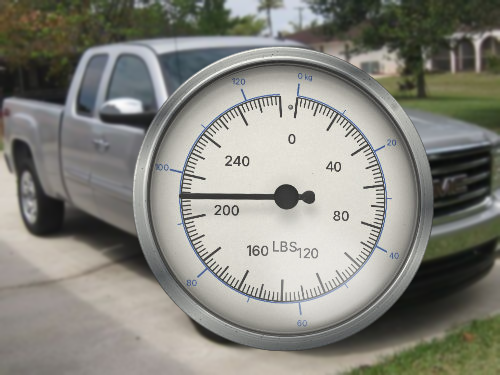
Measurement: 210 lb
